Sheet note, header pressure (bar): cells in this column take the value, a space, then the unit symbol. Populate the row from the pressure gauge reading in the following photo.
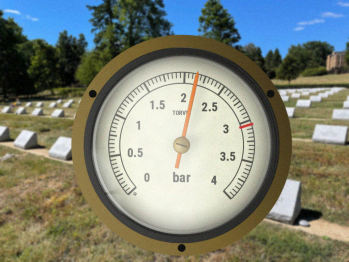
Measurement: 2.15 bar
